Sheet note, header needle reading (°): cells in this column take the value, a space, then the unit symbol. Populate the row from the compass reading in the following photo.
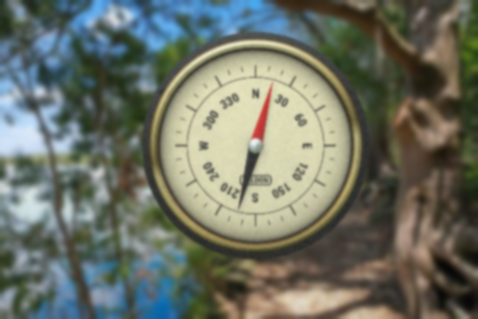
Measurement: 15 °
